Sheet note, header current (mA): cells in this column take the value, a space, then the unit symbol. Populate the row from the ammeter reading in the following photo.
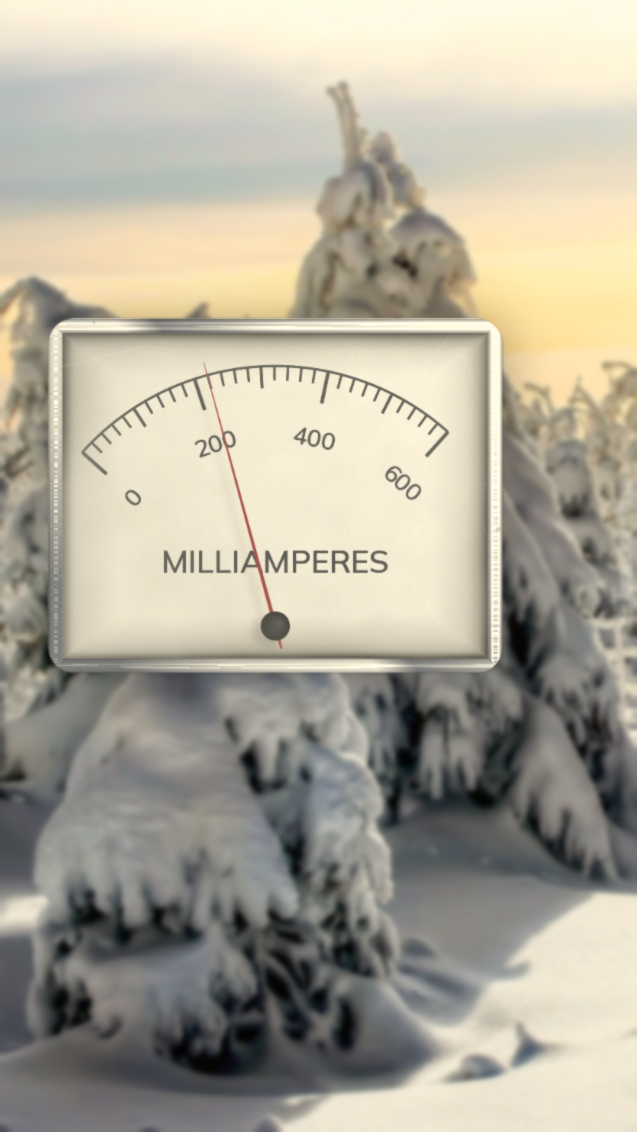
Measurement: 220 mA
